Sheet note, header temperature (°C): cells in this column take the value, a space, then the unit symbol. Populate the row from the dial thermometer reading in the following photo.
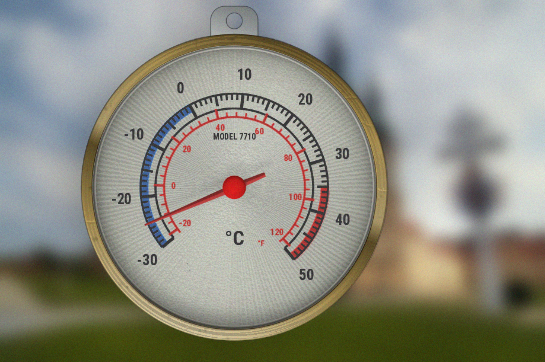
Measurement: -25 °C
